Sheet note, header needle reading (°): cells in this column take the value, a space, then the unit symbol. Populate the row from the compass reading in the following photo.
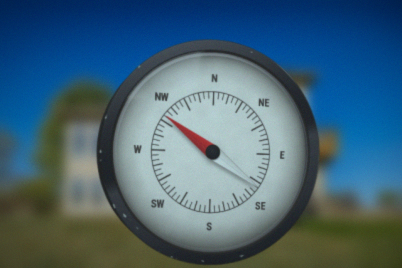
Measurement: 305 °
